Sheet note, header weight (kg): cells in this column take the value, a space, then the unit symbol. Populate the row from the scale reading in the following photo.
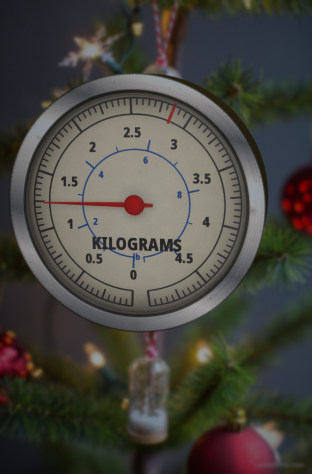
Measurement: 1.25 kg
